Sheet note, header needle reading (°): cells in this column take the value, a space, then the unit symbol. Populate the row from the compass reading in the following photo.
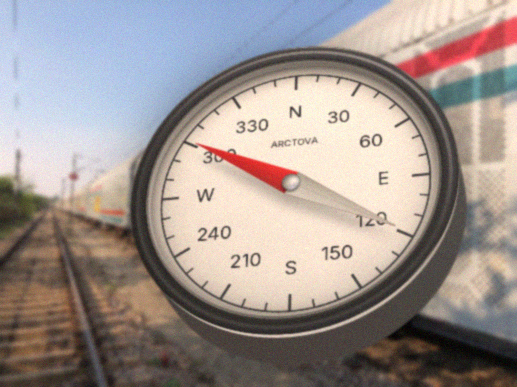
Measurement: 300 °
